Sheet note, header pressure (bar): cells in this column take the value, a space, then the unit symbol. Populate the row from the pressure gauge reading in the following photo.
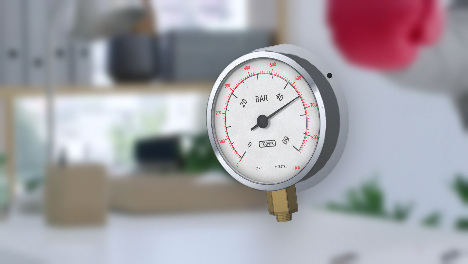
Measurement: 45 bar
